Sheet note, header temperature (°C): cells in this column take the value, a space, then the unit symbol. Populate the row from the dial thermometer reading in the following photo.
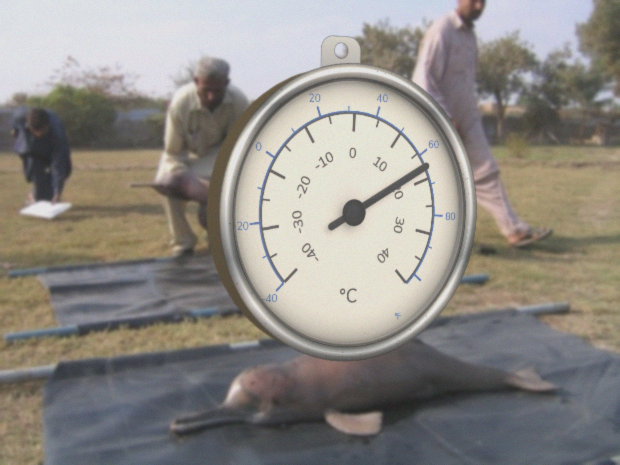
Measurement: 17.5 °C
